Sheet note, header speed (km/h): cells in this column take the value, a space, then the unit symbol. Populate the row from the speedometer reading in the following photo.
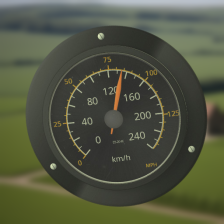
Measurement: 135 km/h
